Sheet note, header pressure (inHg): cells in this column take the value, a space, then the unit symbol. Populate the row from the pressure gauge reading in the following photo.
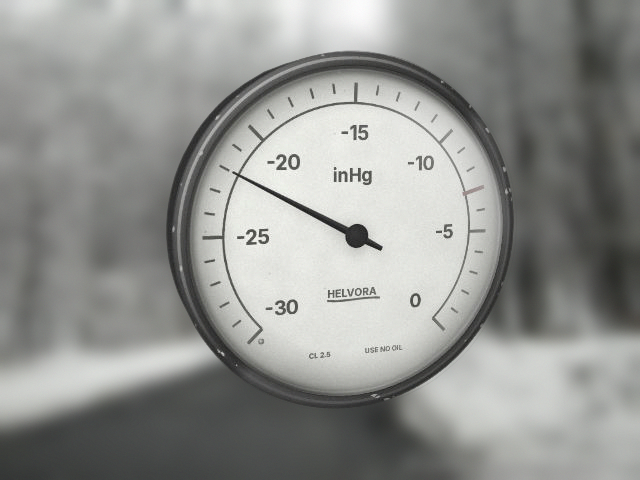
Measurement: -22 inHg
